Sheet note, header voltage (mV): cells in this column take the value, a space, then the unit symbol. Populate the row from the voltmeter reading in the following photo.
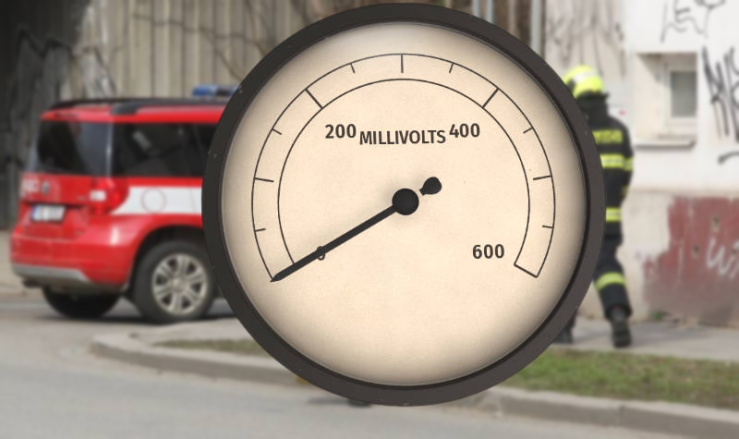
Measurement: 0 mV
